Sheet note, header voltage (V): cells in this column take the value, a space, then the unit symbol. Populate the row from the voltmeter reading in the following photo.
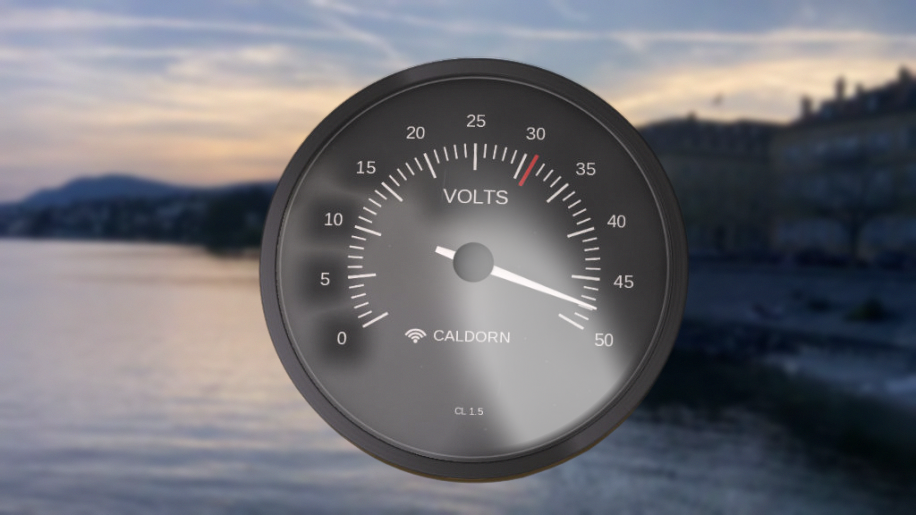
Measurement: 48 V
